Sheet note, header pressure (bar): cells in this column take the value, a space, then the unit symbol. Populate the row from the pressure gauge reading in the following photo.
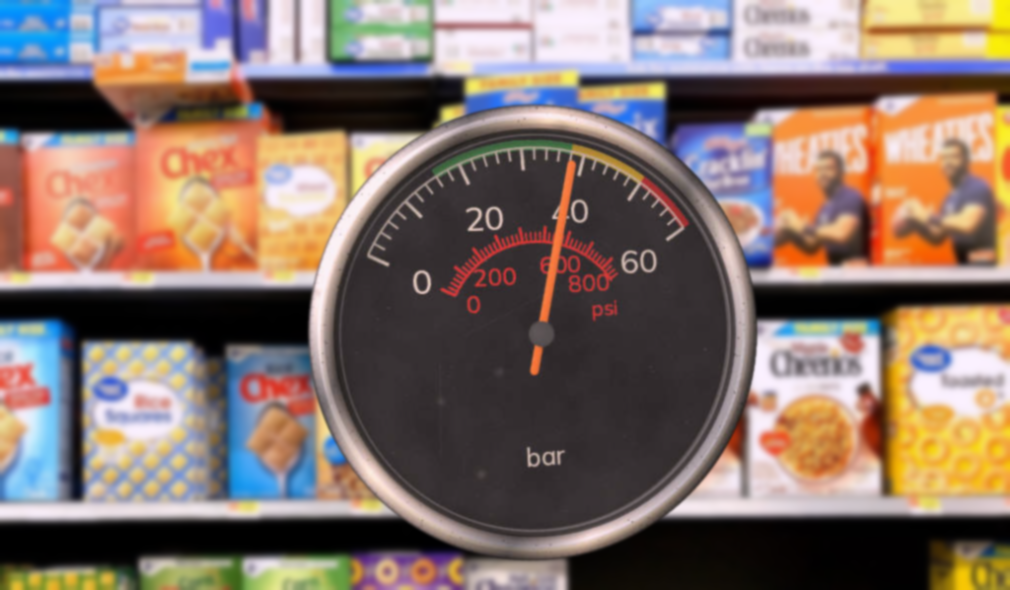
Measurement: 38 bar
